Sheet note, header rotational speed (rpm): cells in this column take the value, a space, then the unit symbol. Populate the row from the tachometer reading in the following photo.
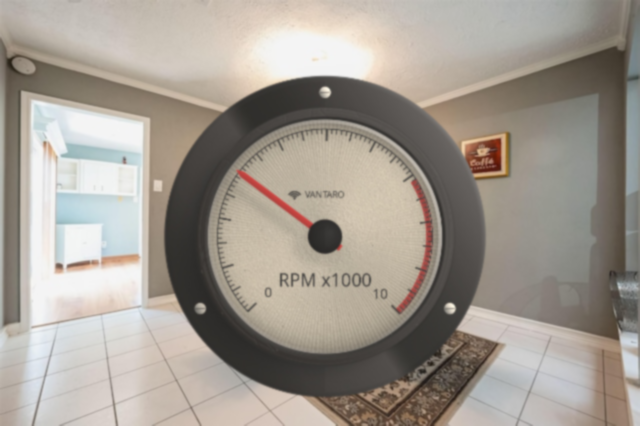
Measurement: 3000 rpm
